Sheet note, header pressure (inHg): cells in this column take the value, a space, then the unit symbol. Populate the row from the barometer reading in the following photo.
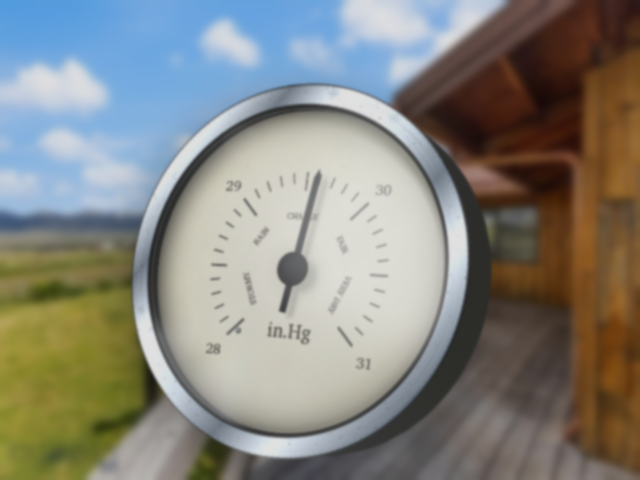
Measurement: 29.6 inHg
